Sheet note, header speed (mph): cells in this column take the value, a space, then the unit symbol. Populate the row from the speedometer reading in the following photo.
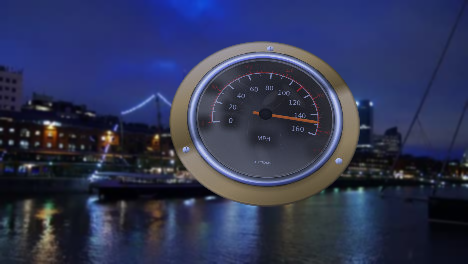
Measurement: 150 mph
